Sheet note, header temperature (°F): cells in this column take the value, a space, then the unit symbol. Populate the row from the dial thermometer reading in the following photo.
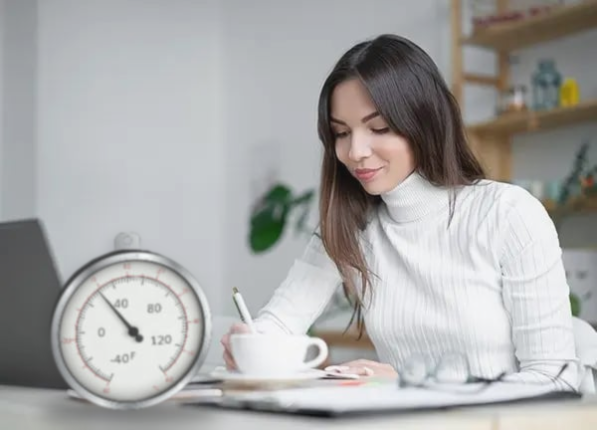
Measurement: 30 °F
